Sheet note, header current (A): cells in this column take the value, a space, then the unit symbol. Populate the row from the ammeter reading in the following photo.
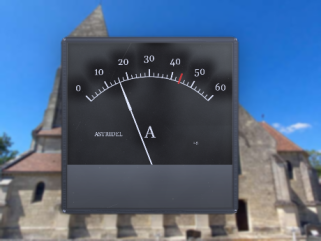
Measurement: 16 A
